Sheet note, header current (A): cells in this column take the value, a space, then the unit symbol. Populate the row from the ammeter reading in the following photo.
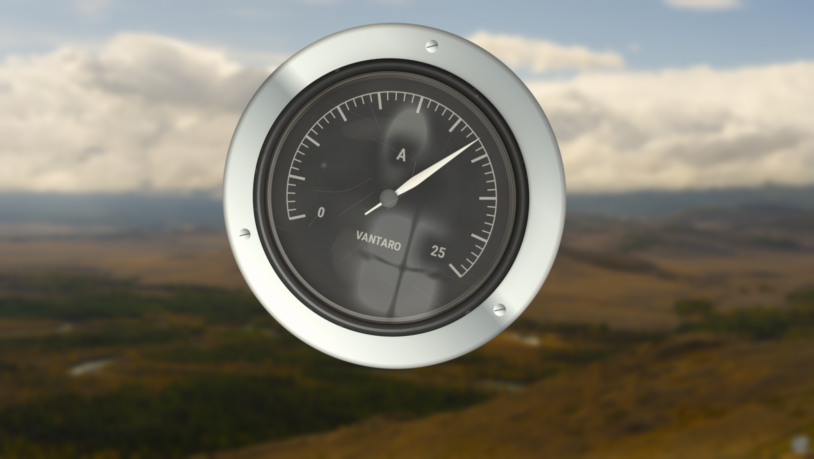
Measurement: 16.5 A
